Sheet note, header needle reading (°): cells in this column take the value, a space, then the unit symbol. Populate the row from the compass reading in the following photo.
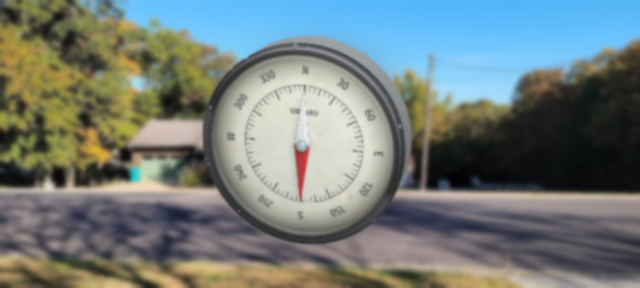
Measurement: 180 °
